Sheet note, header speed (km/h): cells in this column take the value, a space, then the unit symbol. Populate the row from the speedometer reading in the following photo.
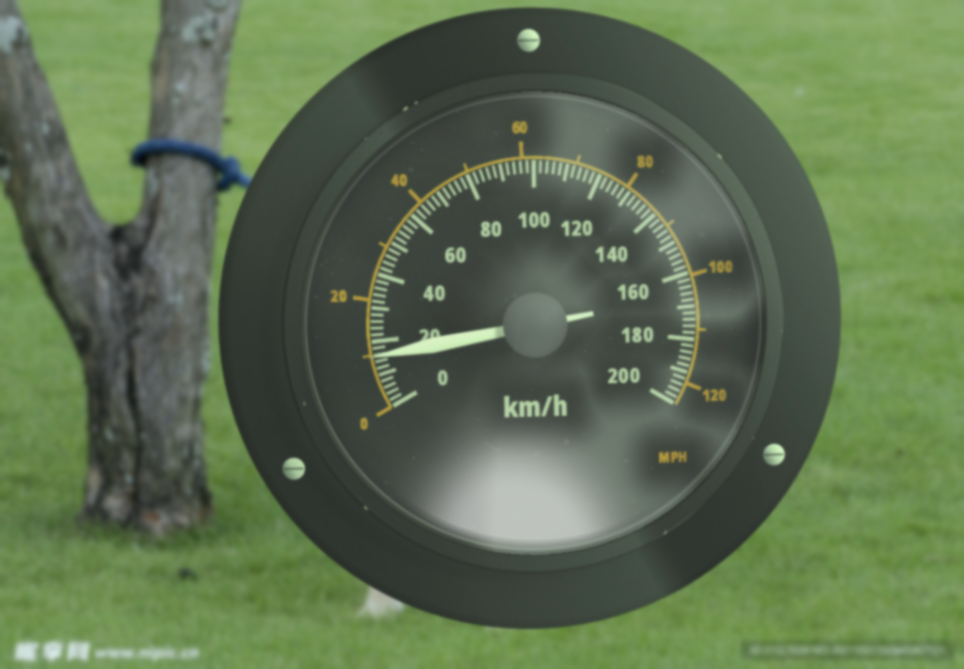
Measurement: 16 km/h
